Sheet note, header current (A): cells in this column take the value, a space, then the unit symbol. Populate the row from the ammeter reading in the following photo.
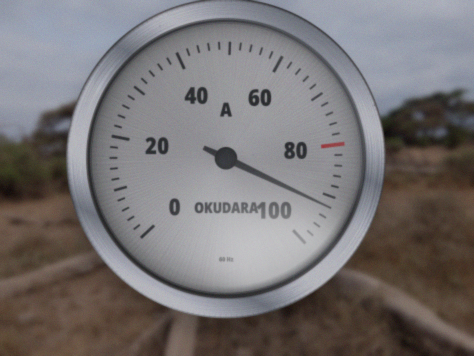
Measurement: 92 A
